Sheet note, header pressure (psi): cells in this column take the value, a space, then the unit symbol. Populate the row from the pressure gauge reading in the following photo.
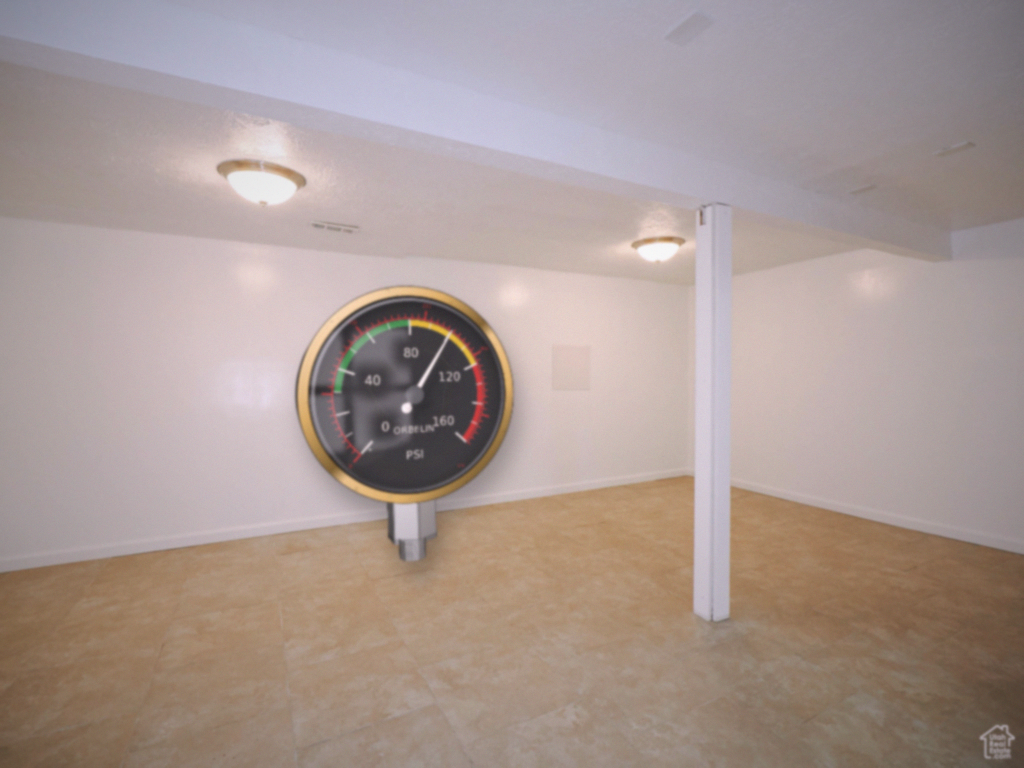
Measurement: 100 psi
